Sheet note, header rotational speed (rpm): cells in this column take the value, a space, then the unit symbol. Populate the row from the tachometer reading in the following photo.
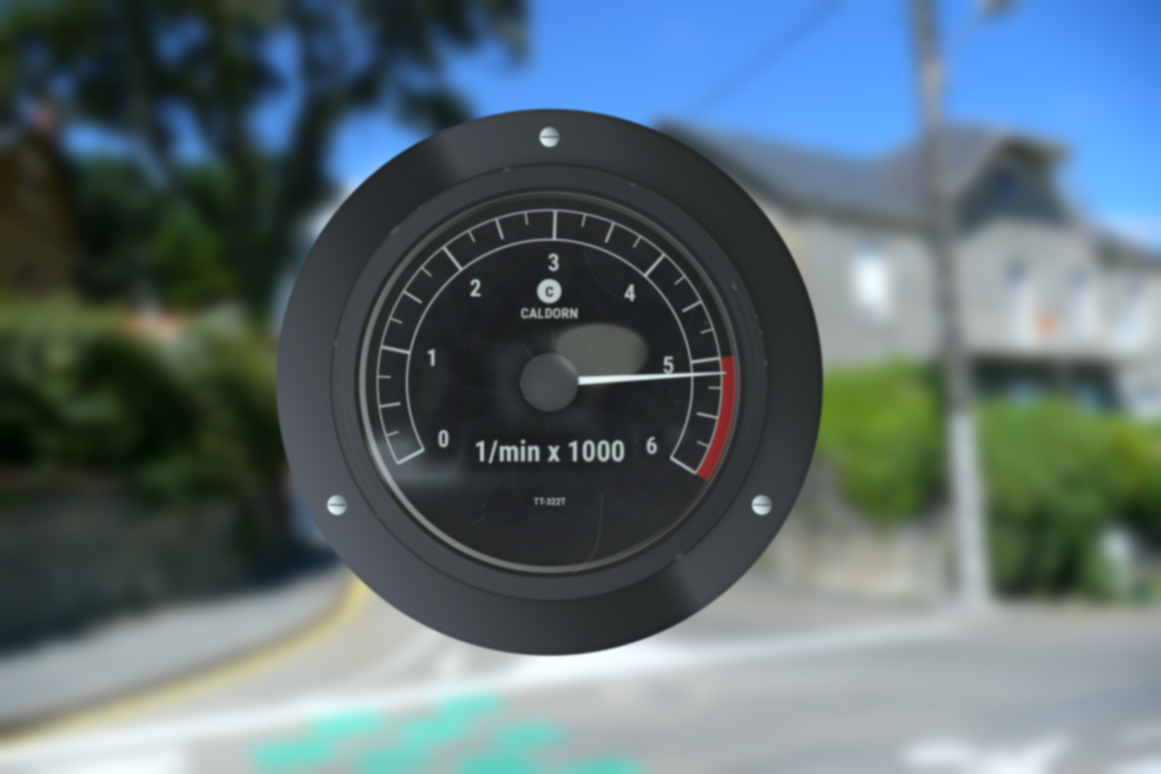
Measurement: 5125 rpm
